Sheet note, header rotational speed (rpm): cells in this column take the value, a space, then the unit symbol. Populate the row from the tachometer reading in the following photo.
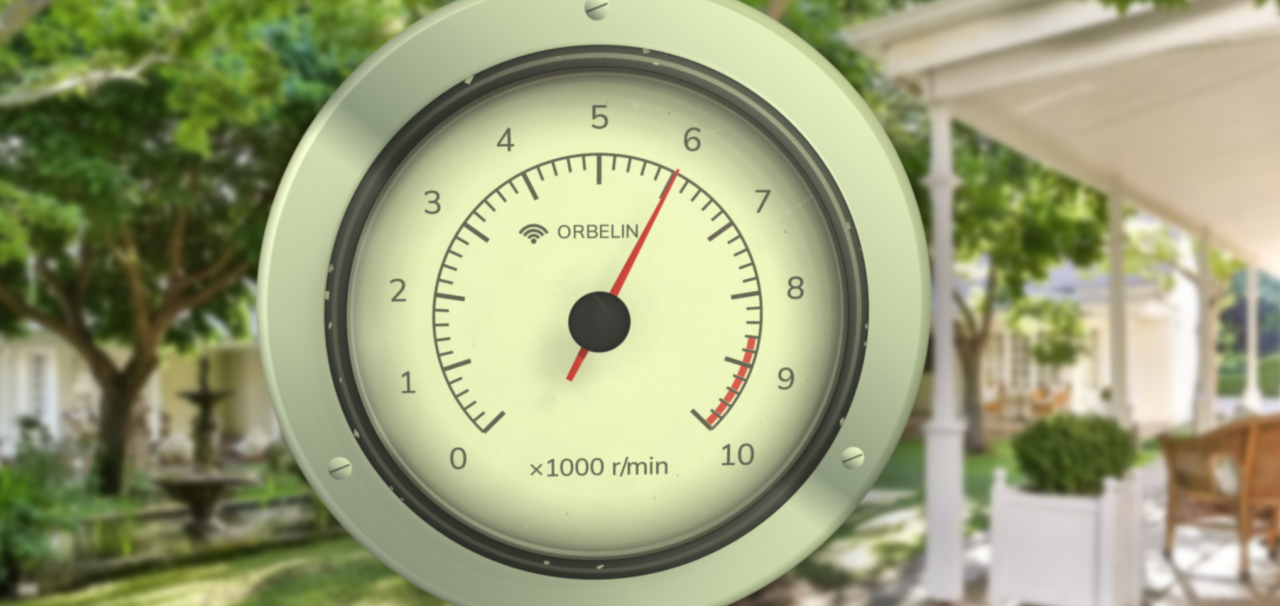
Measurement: 6000 rpm
